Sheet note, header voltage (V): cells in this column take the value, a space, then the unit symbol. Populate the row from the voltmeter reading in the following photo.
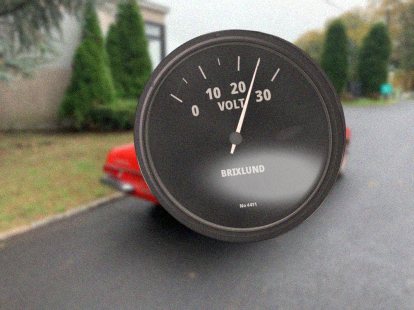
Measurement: 25 V
